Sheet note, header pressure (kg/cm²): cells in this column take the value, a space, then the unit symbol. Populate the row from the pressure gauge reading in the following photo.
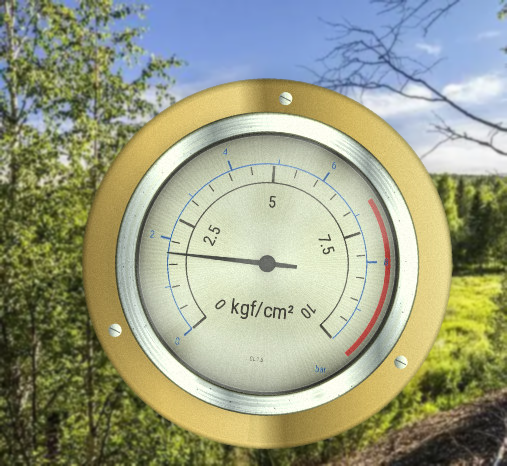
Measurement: 1.75 kg/cm²
